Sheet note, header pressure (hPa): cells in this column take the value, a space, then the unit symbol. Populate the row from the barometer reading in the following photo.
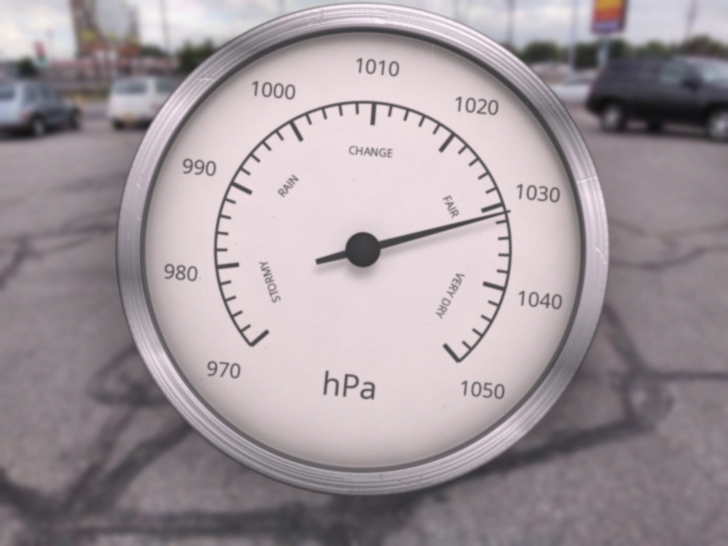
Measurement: 1031 hPa
